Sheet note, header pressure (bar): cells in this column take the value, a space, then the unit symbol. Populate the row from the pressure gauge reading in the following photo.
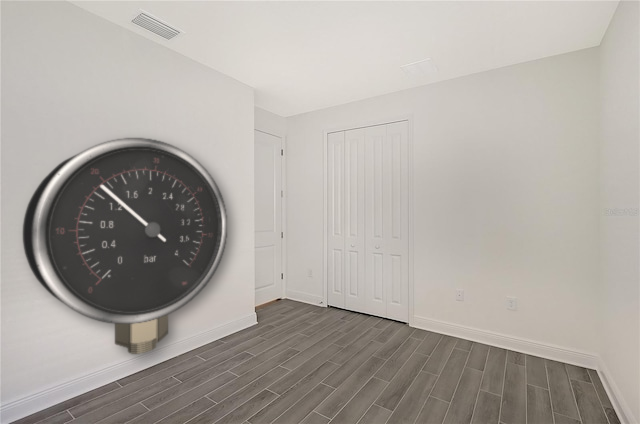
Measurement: 1.3 bar
